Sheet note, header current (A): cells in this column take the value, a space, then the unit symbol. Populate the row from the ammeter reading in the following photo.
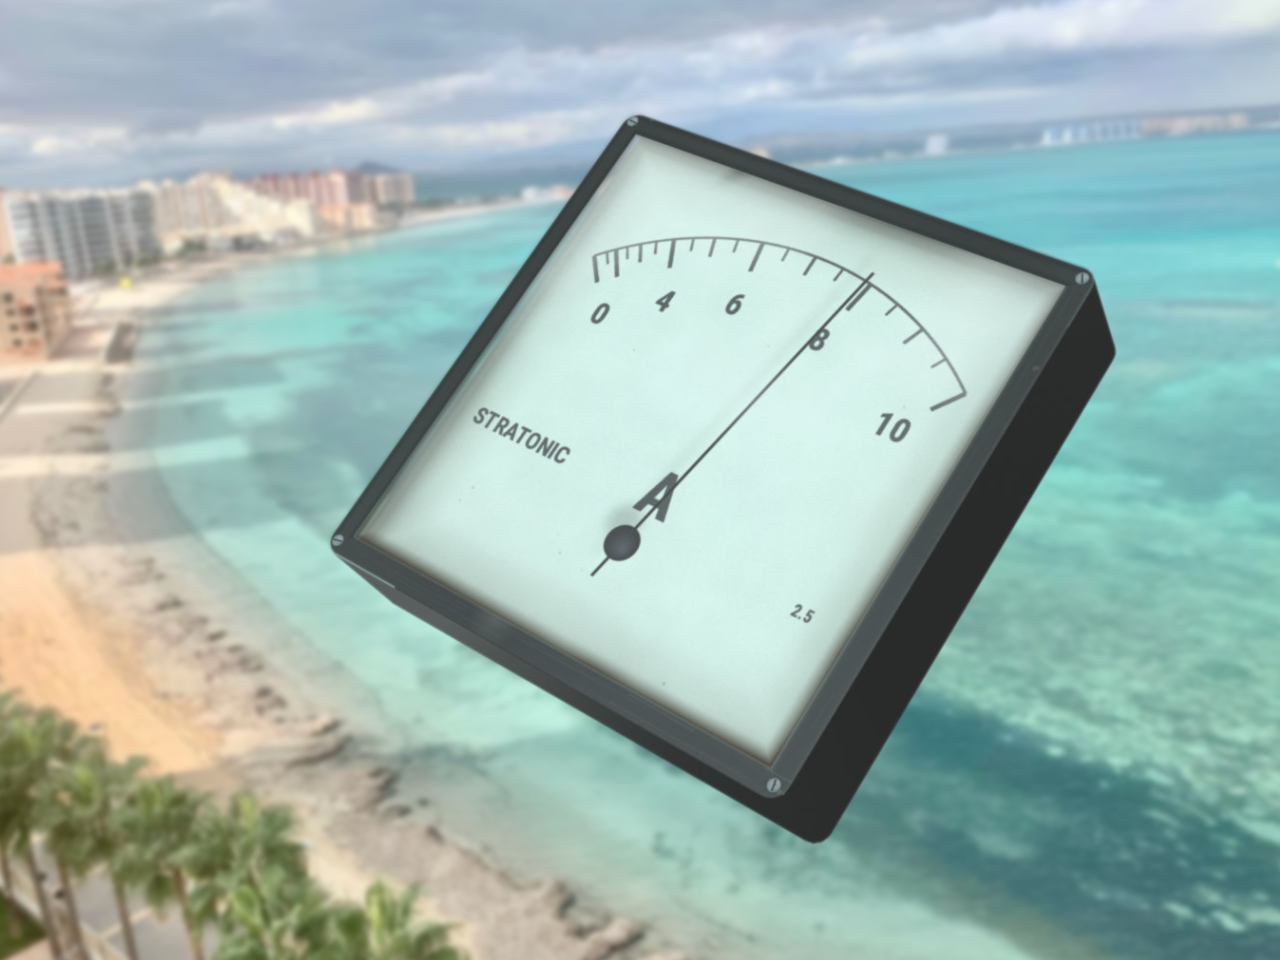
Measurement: 8 A
